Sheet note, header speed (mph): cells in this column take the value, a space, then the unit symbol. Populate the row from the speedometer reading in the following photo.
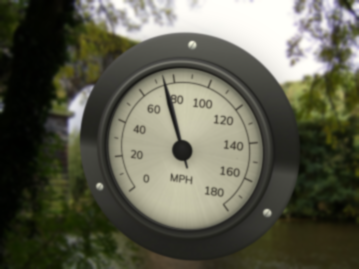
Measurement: 75 mph
